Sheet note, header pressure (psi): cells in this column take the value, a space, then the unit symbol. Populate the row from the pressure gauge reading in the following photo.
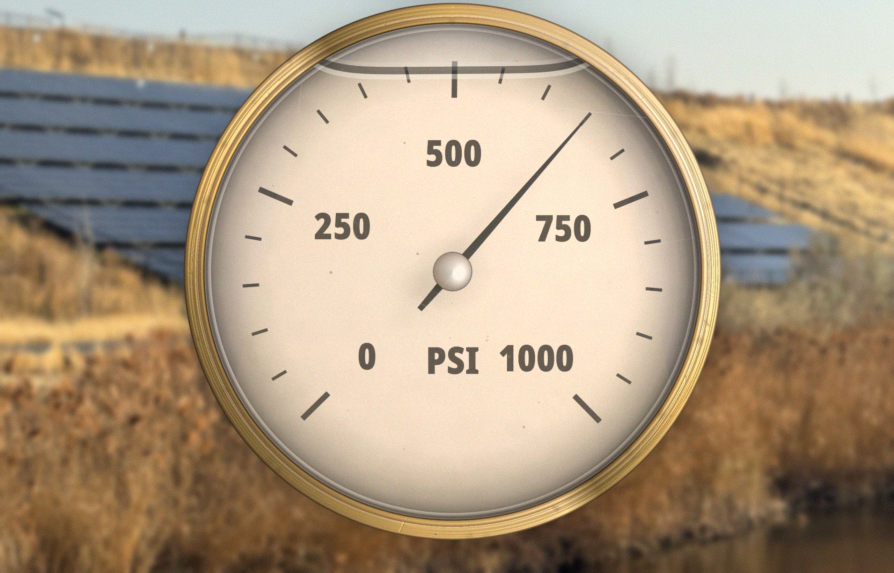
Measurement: 650 psi
